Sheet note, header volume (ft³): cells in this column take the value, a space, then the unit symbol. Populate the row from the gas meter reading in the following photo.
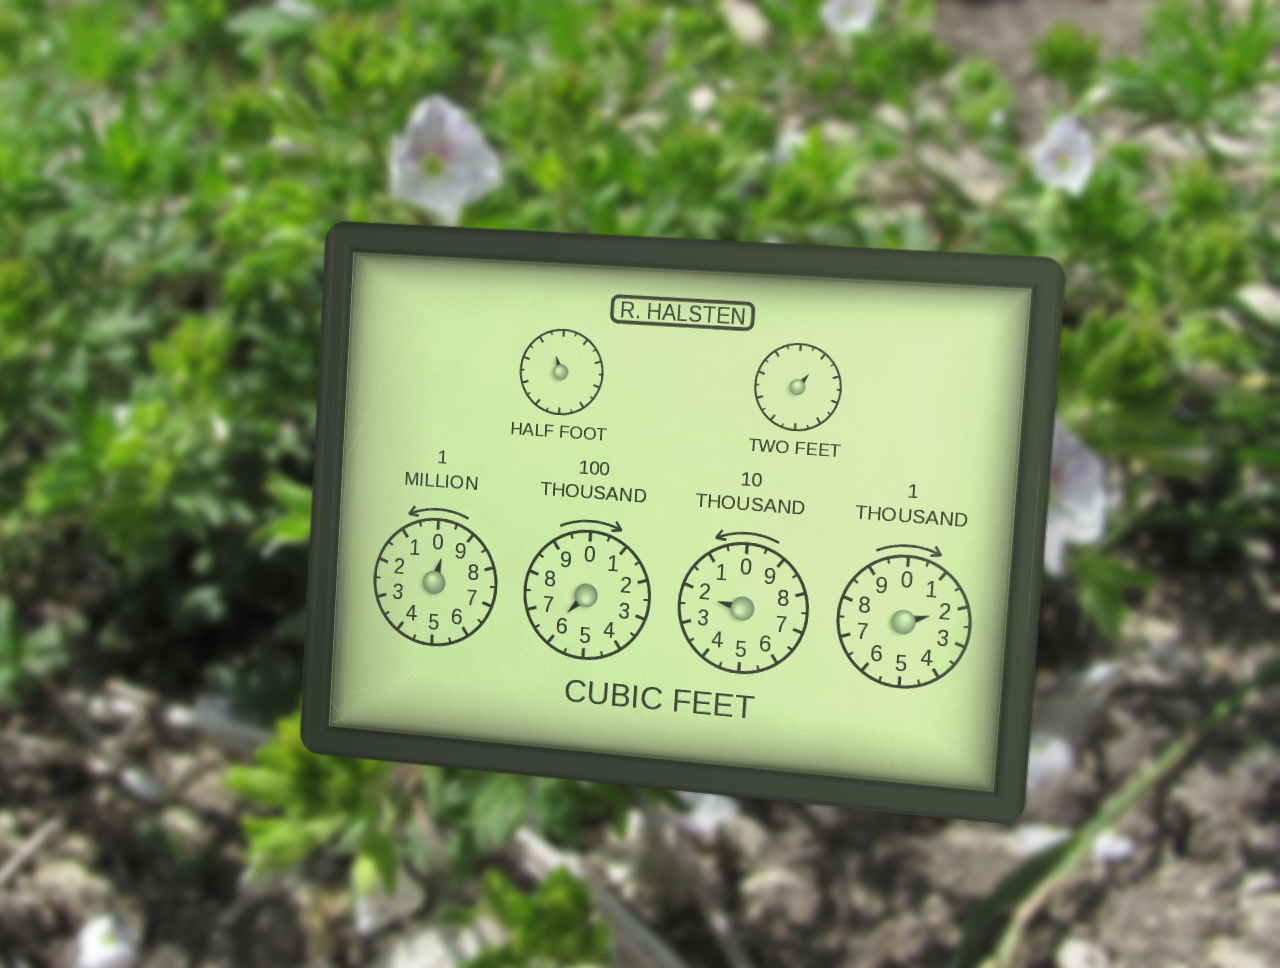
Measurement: 962200 ft³
